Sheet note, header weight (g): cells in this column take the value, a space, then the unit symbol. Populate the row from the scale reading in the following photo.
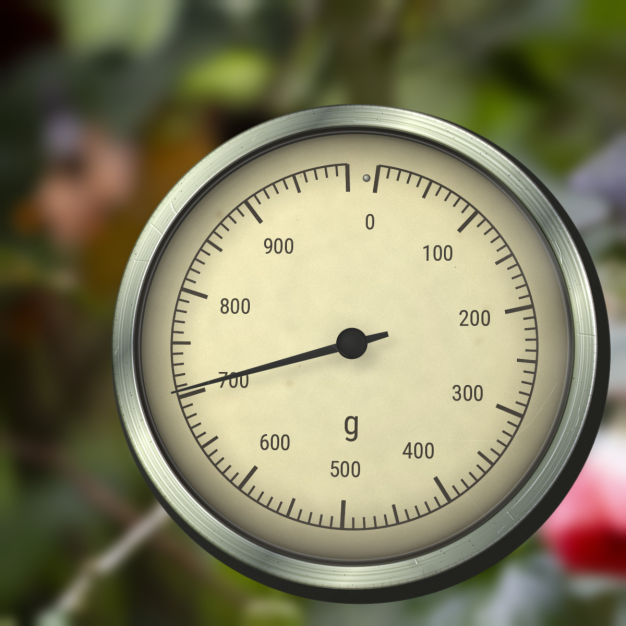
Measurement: 705 g
